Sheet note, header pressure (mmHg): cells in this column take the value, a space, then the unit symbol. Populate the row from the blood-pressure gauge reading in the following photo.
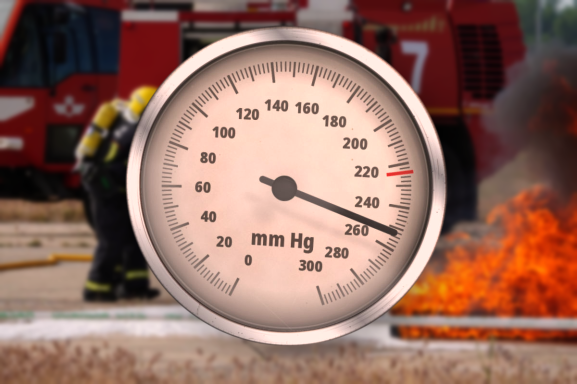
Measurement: 252 mmHg
